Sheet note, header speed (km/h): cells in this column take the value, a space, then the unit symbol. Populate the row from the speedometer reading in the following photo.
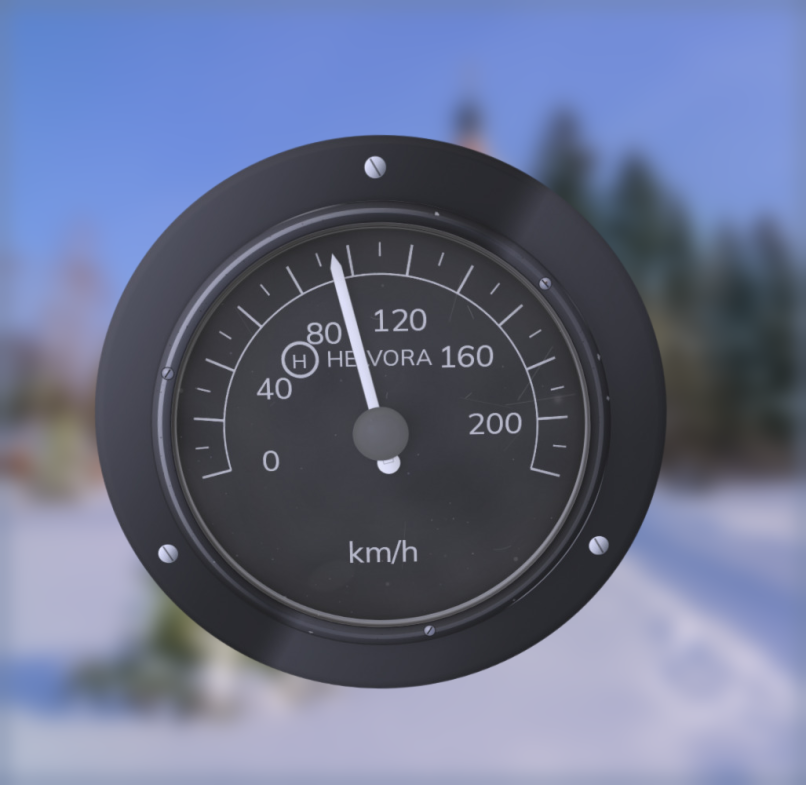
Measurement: 95 km/h
